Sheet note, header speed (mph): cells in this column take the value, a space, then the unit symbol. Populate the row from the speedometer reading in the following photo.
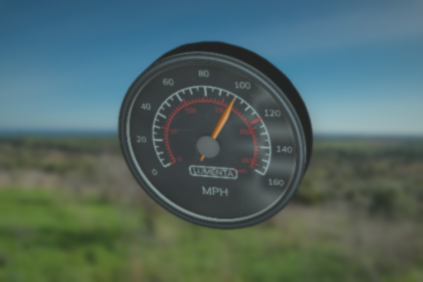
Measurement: 100 mph
